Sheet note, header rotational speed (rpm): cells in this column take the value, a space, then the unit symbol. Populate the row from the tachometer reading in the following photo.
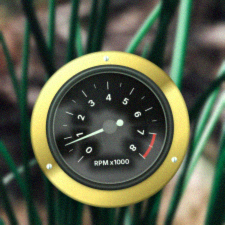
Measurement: 750 rpm
